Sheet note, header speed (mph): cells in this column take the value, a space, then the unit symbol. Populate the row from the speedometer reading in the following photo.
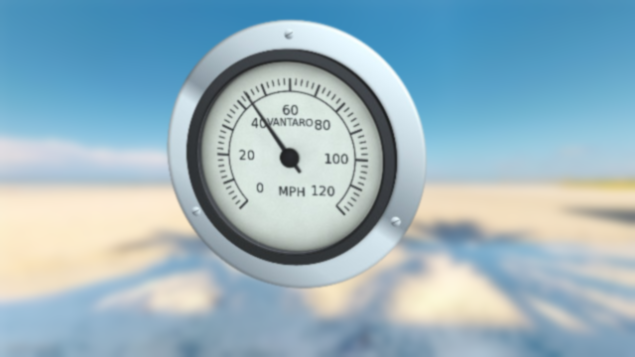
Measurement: 44 mph
